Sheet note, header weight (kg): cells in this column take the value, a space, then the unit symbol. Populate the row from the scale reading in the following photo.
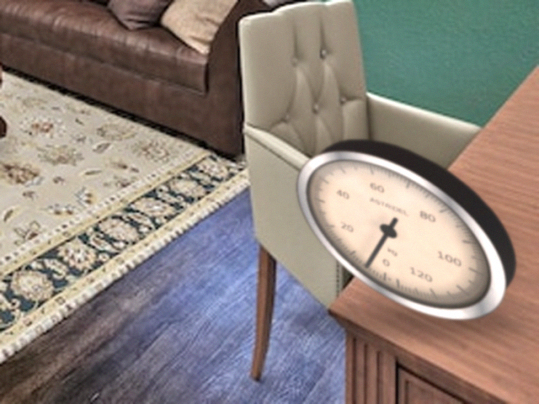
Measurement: 5 kg
